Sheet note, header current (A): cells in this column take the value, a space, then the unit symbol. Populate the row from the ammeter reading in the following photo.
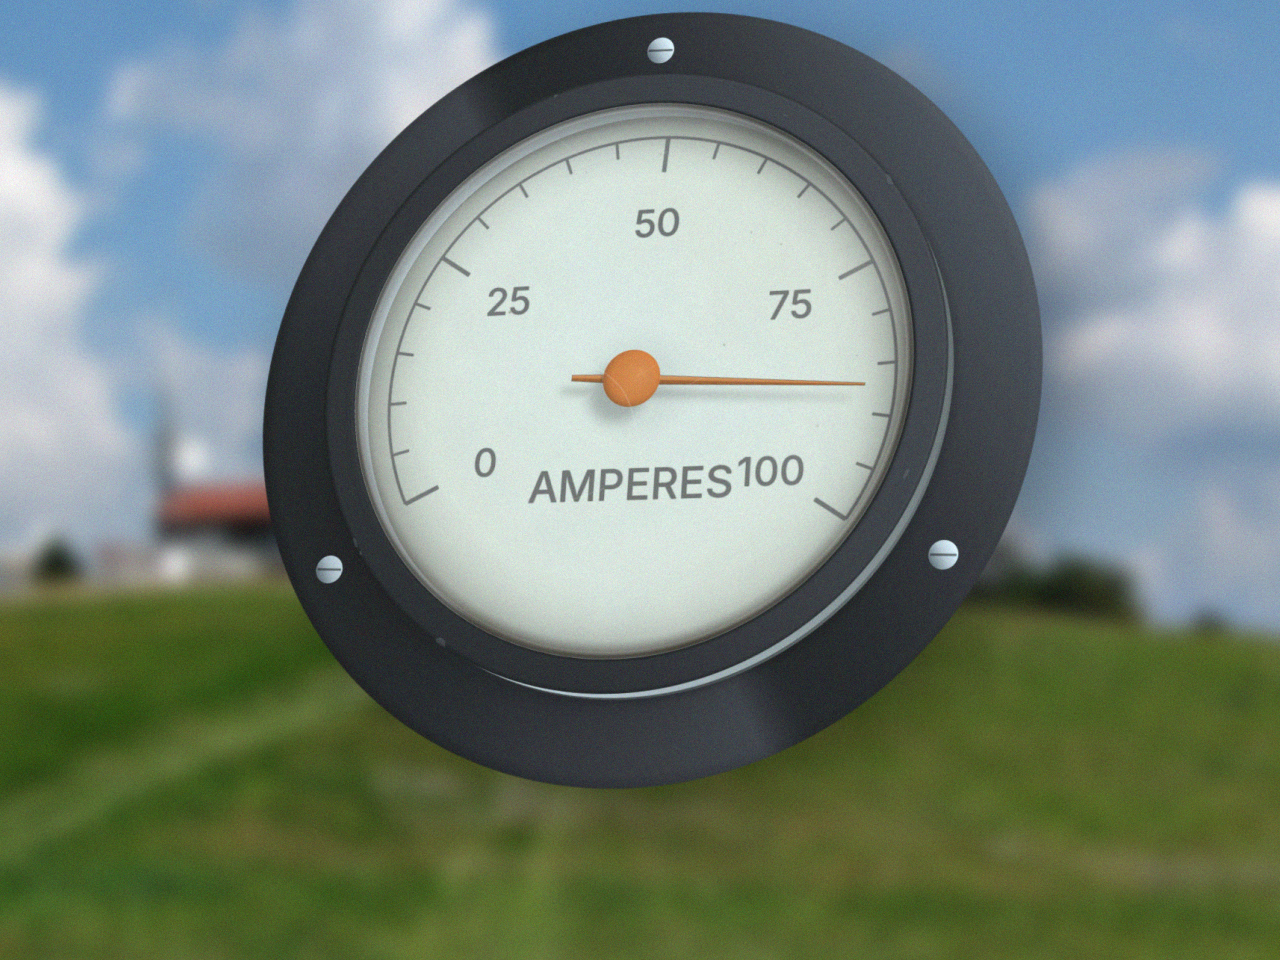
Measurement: 87.5 A
